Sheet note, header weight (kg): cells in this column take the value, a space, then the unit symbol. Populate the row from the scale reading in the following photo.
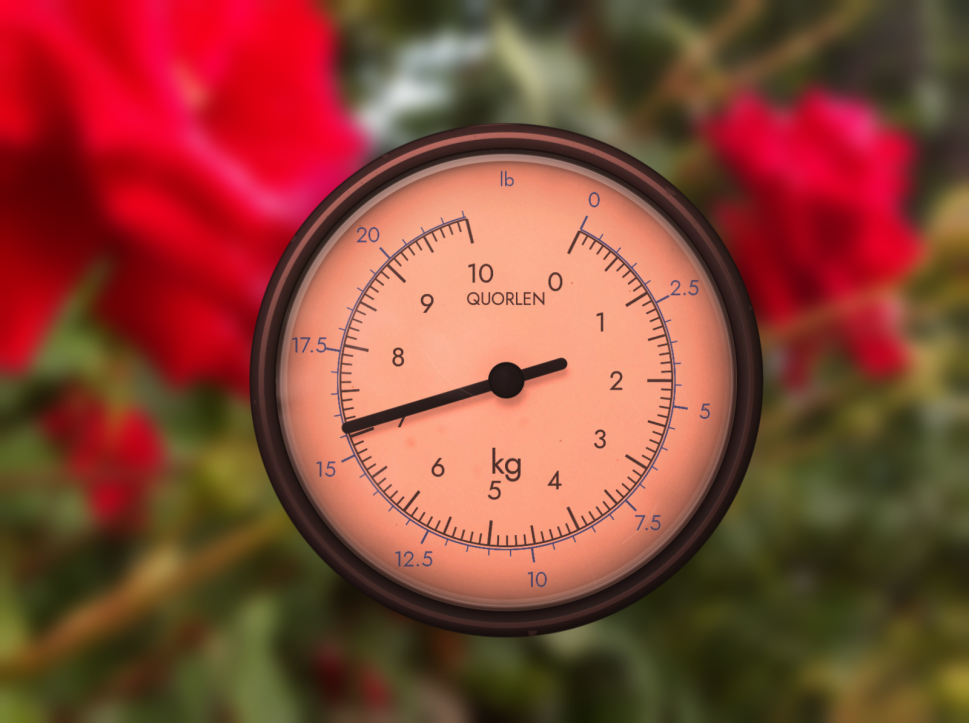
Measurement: 7.1 kg
